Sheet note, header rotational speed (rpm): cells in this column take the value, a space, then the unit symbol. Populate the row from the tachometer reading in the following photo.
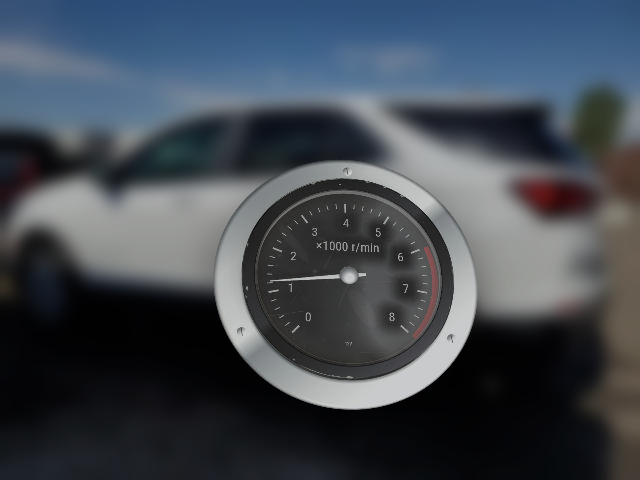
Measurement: 1200 rpm
